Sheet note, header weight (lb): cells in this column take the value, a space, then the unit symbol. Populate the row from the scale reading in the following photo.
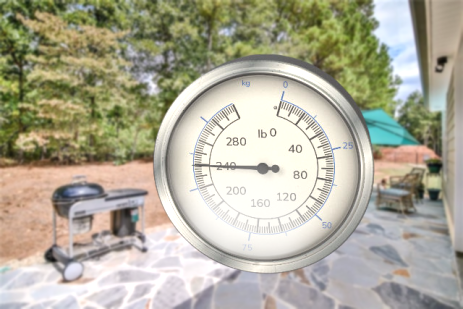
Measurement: 240 lb
